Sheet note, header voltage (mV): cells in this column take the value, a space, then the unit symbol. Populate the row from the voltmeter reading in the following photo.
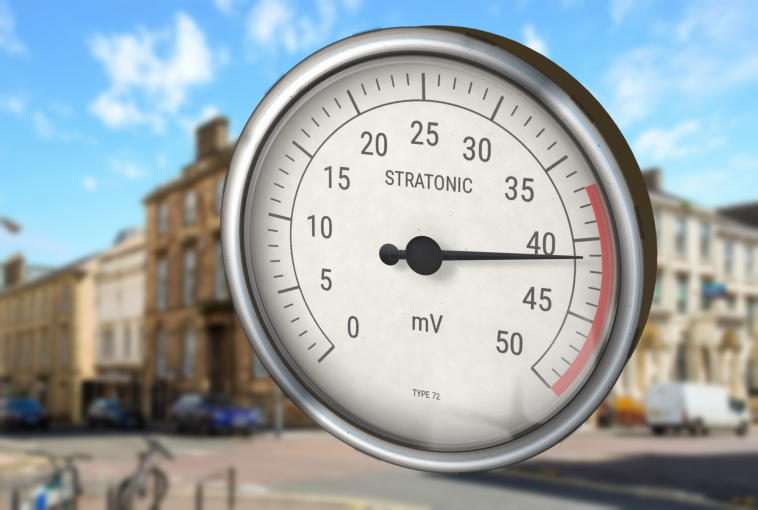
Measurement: 41 mV
